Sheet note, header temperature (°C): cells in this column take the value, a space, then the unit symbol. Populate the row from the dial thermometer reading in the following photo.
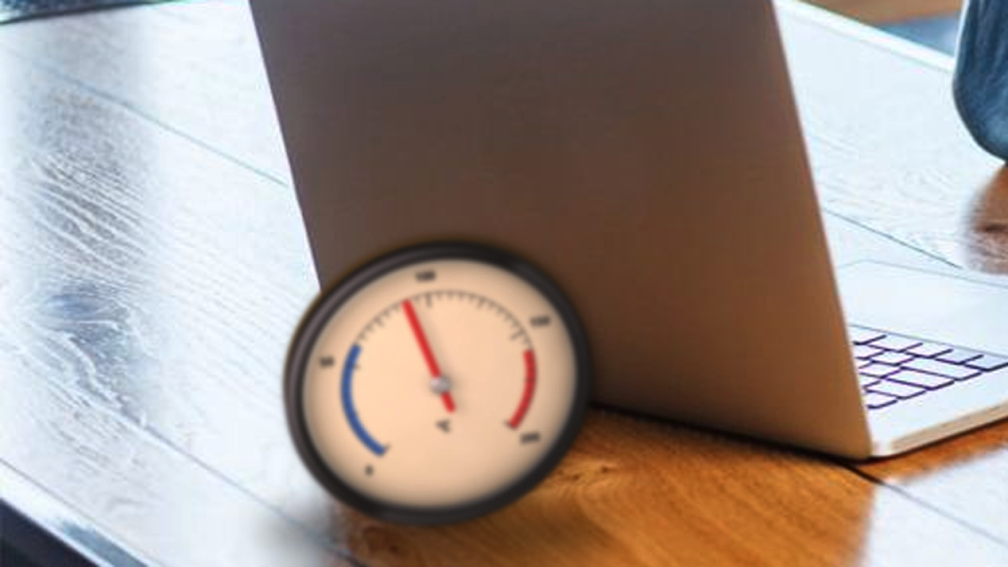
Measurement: 90 °C
